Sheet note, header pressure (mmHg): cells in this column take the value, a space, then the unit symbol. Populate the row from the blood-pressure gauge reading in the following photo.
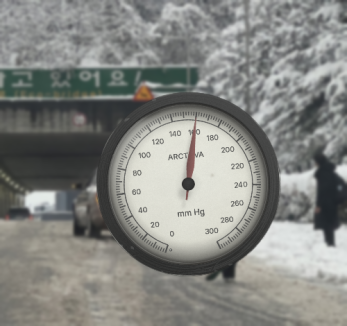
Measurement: 160 mmHg
